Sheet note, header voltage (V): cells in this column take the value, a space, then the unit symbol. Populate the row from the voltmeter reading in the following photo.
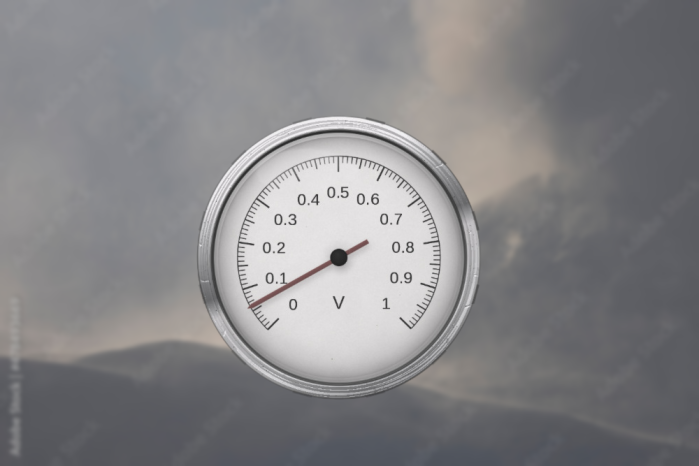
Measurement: 0.06 V
